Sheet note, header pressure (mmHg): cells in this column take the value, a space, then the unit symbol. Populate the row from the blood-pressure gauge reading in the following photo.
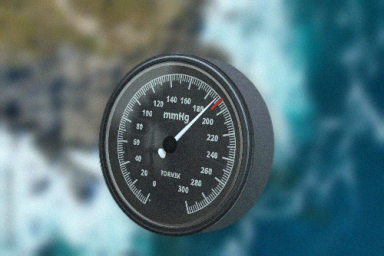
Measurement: 190 mmHg
